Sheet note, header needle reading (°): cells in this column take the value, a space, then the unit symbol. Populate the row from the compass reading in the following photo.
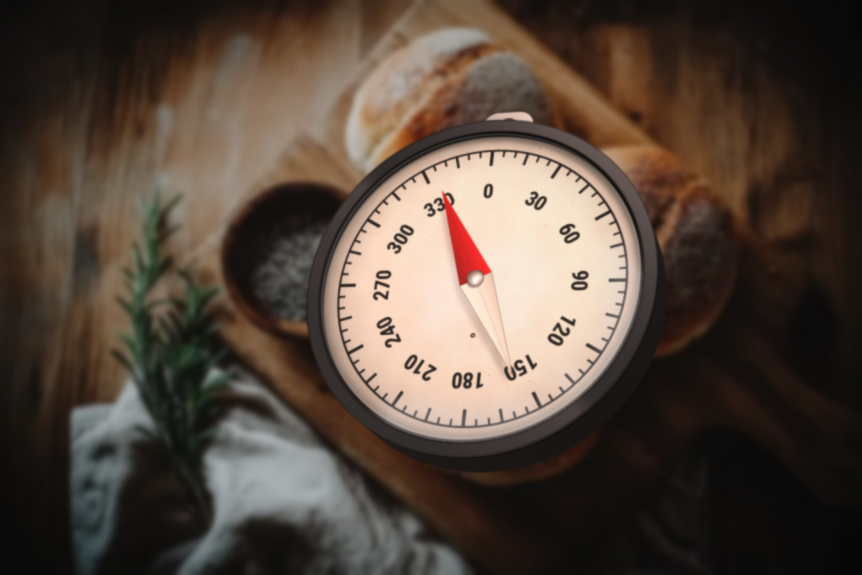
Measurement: 335 °
